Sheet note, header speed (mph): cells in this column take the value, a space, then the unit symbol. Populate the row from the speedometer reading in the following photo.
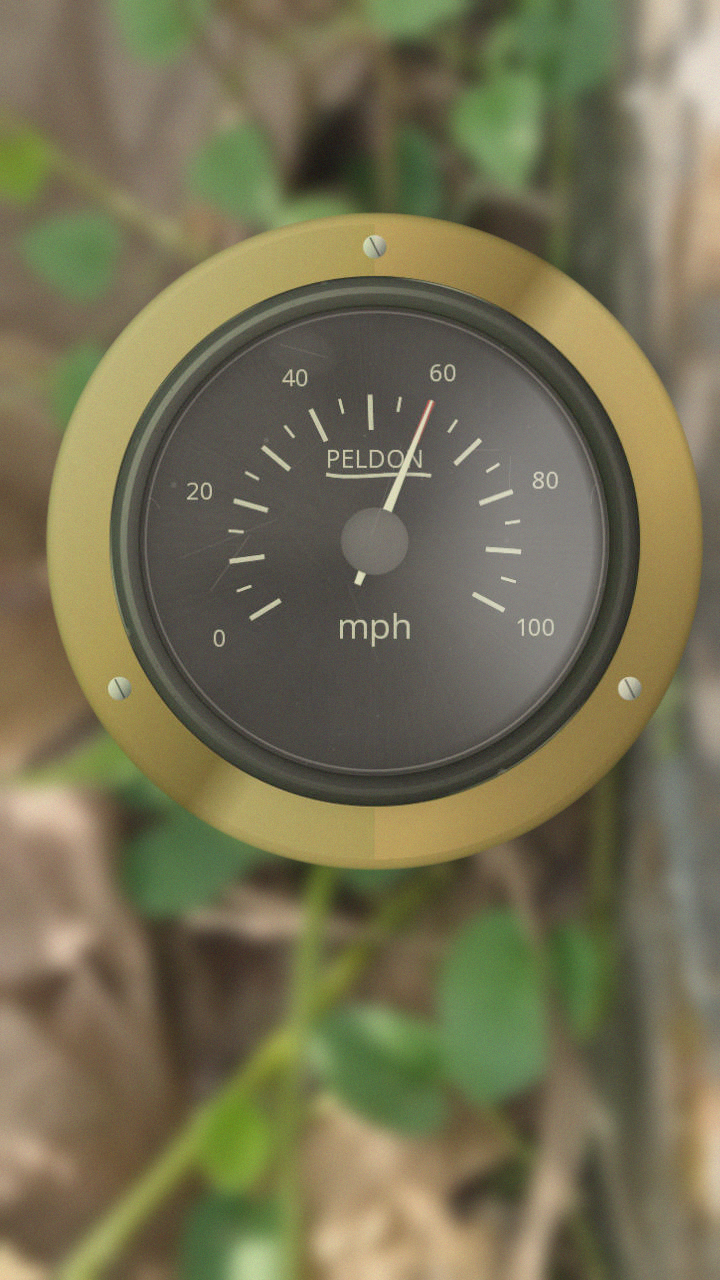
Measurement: 60 mph
